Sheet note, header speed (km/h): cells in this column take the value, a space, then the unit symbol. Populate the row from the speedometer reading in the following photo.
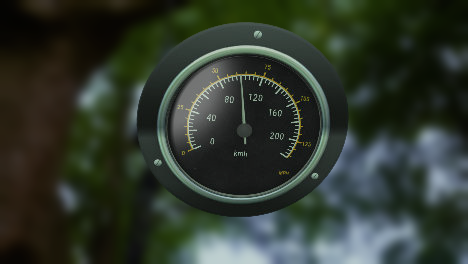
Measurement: 100 km/h
